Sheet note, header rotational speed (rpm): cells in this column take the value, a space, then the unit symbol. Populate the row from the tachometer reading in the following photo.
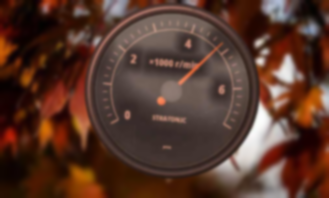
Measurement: 4800 rpm
